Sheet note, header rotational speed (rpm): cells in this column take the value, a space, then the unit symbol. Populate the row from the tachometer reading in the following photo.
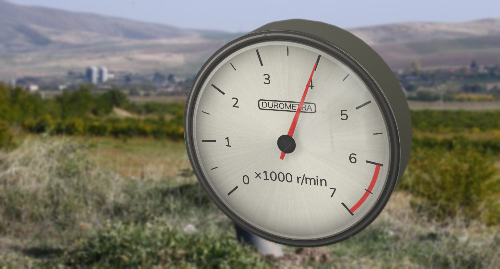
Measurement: 4000 rpm
